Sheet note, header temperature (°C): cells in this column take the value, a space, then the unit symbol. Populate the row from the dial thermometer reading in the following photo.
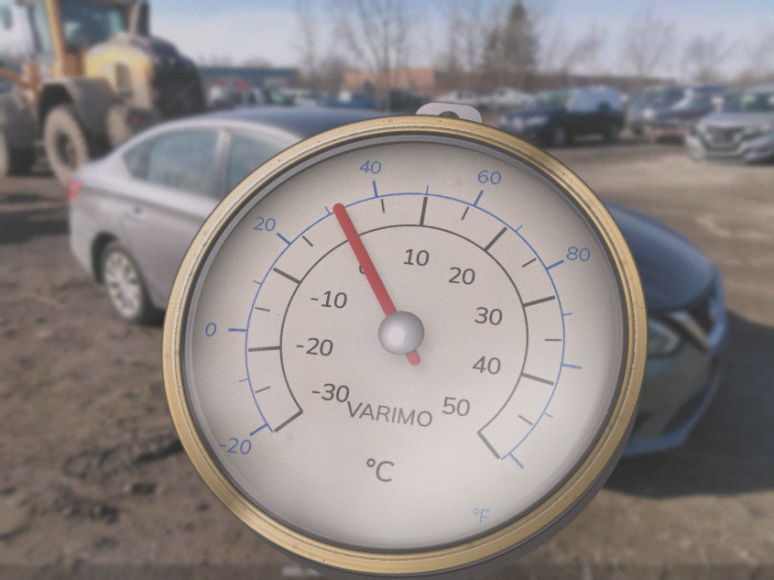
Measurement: 0 °C
